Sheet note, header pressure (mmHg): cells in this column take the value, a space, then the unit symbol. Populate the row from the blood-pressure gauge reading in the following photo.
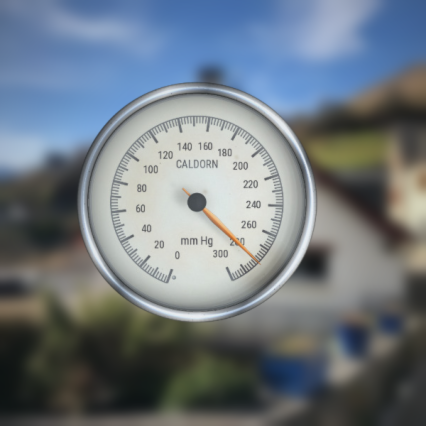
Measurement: 280 mmHg
